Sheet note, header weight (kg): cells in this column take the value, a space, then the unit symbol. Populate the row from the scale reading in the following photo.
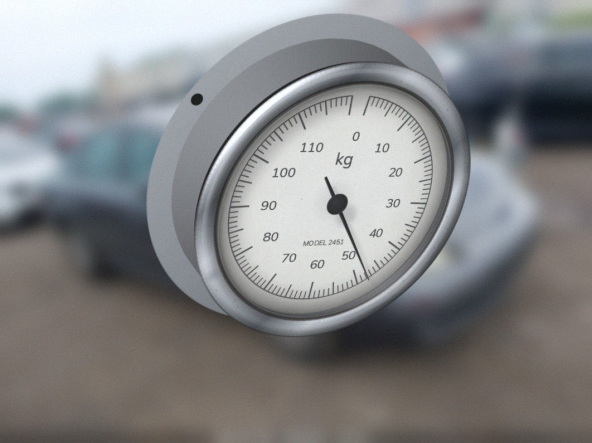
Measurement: 48 kg
